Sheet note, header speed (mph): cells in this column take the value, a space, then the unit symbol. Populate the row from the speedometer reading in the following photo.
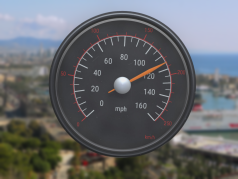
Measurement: 115 mph
